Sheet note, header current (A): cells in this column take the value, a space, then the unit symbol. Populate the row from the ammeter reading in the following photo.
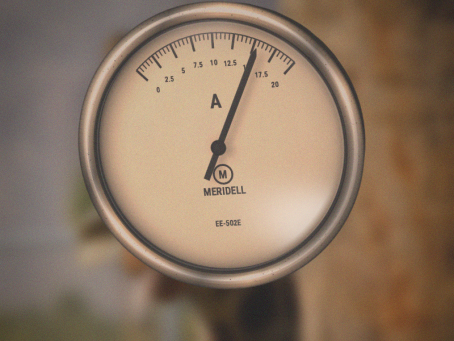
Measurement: 15.5 A
